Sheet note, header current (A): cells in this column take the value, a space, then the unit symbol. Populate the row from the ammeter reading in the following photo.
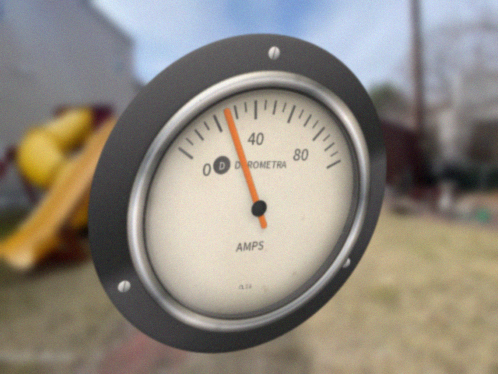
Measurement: 25 A
